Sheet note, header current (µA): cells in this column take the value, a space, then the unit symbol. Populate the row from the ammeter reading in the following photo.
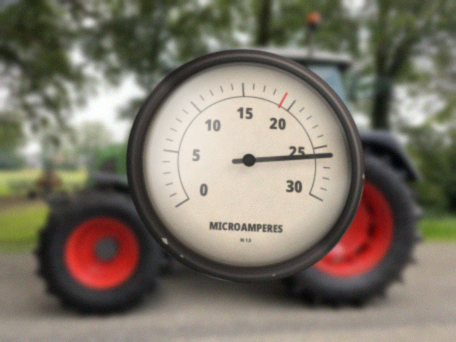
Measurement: 26 µA
